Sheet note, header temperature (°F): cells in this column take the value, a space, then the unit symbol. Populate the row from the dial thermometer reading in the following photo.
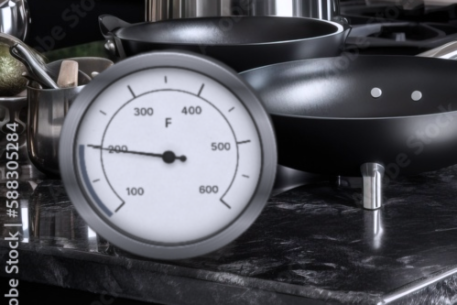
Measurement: 200 °F
